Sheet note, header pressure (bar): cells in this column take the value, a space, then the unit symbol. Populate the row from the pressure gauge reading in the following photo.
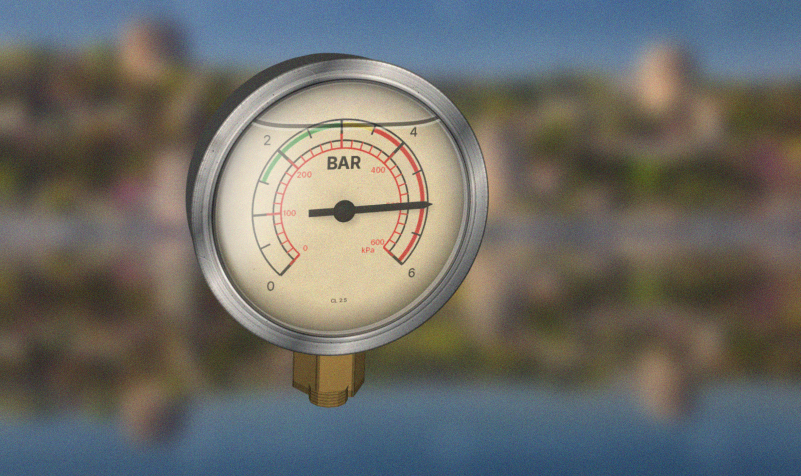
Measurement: 5 bar
